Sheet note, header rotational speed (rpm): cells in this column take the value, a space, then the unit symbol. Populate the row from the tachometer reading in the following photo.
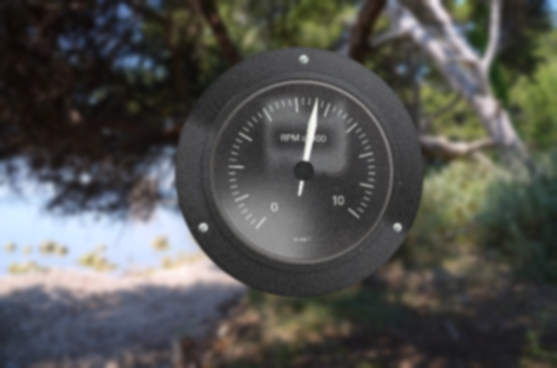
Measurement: 5600 rpm
